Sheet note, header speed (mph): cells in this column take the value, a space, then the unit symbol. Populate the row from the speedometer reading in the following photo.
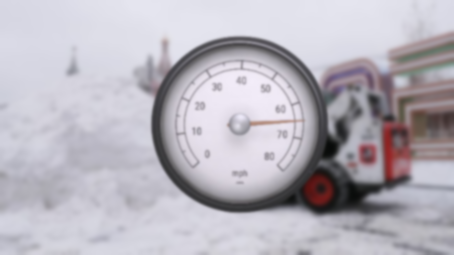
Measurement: 65 mph
